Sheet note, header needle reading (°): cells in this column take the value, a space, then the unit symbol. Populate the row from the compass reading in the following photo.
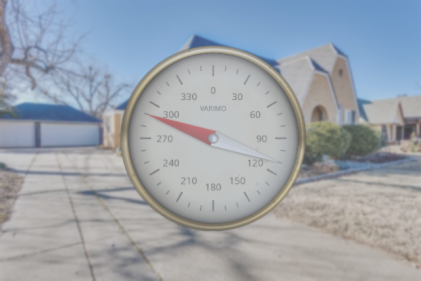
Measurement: 290 °
